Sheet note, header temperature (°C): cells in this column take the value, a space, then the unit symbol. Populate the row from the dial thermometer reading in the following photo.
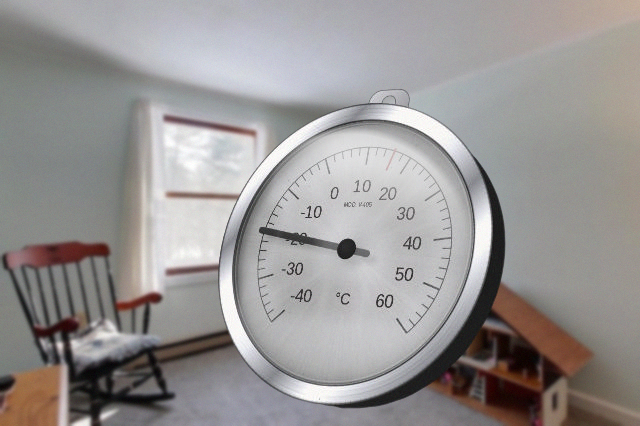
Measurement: -20 °C
